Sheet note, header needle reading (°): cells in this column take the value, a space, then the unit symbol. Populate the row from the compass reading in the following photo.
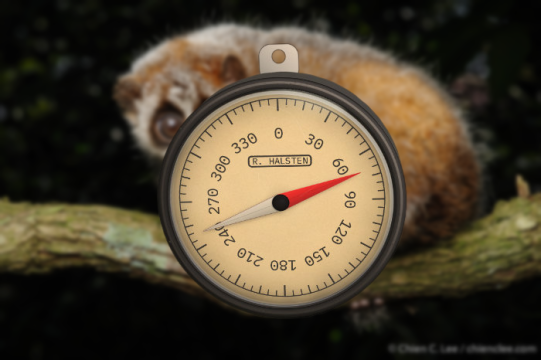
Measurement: 70 °
